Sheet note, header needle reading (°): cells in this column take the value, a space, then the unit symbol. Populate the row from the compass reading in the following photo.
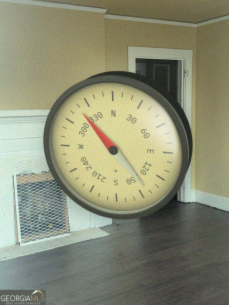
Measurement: 320 °
